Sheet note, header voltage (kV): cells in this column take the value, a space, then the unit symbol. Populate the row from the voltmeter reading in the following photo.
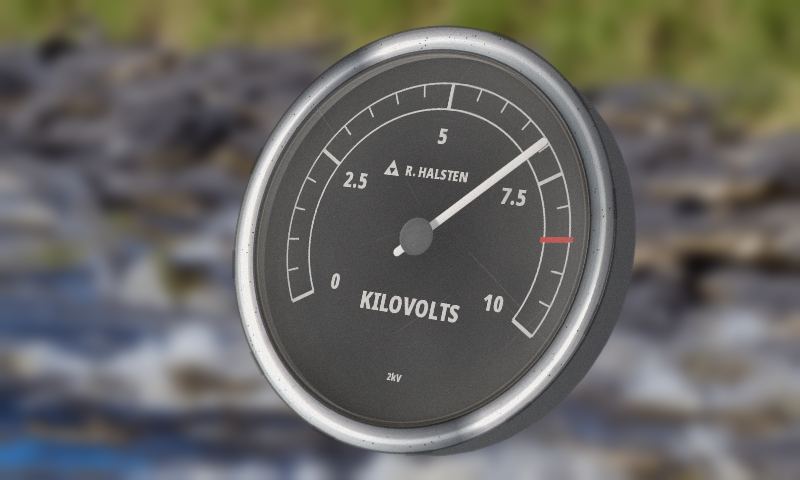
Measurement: 7 kV
